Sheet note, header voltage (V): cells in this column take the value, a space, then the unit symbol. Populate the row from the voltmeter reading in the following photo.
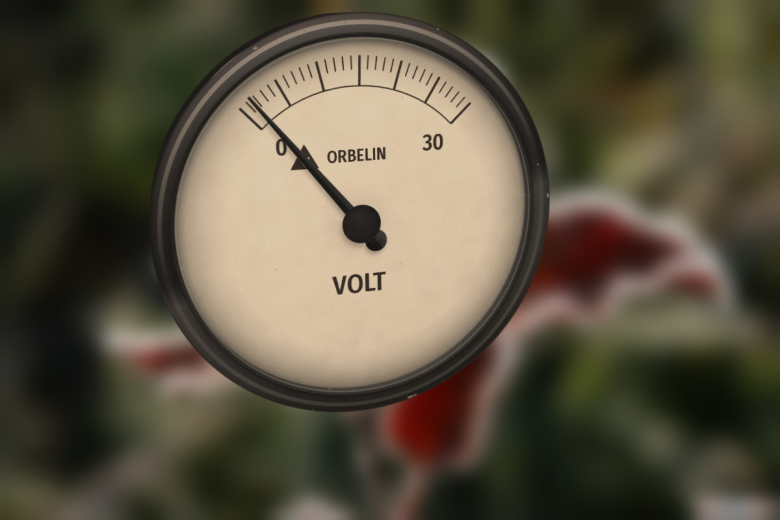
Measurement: 1.5 V
